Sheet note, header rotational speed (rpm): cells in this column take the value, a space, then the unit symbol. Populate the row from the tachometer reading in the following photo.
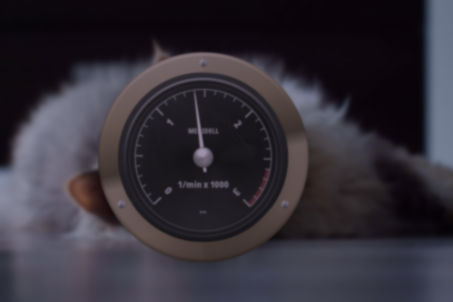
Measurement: 1400 rpm
